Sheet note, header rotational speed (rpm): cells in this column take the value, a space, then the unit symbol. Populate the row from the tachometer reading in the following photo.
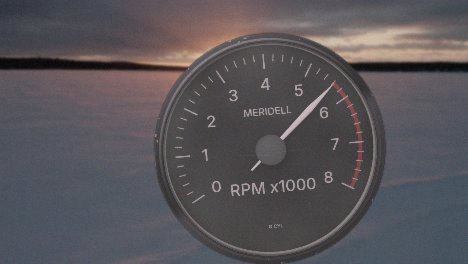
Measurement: 5600 rpm
